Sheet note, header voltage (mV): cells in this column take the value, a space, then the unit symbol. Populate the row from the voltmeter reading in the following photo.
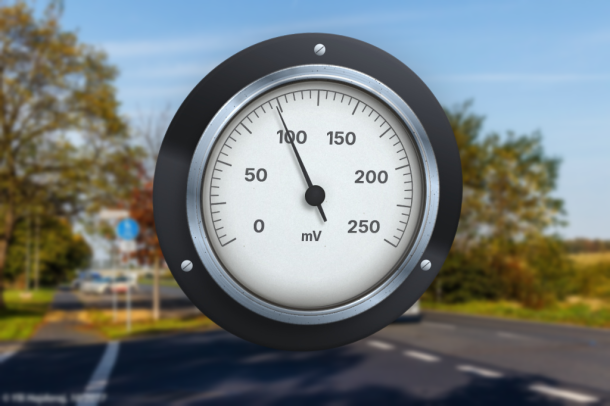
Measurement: 97.5 mV
